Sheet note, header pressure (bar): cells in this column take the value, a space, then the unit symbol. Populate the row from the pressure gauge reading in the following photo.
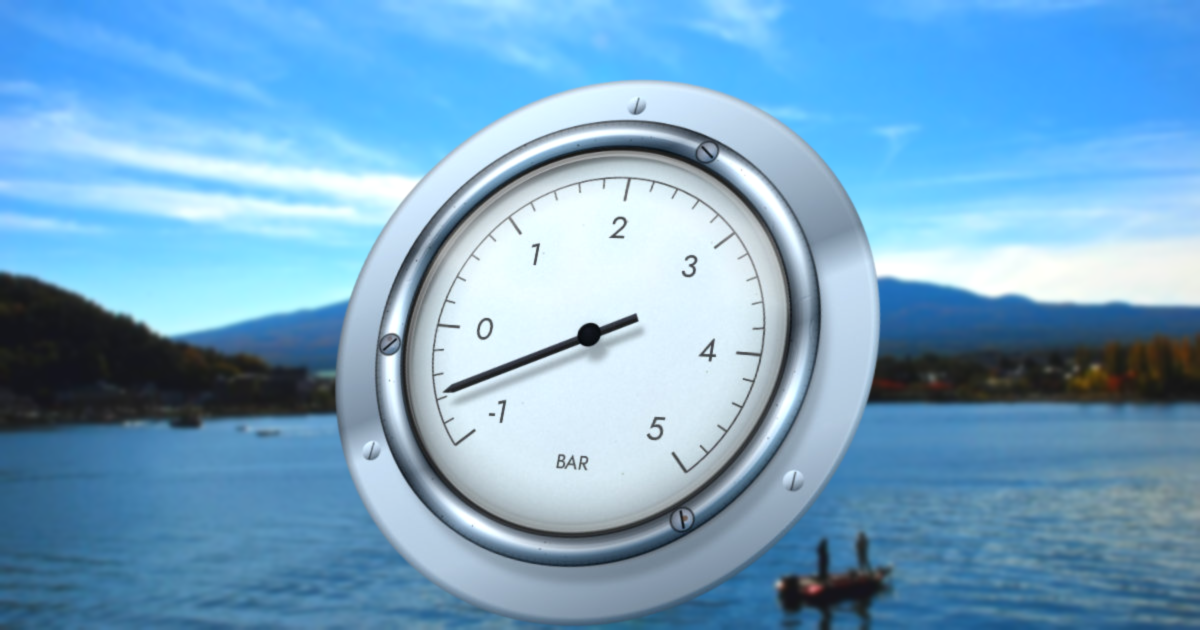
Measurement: -0.6 bar
